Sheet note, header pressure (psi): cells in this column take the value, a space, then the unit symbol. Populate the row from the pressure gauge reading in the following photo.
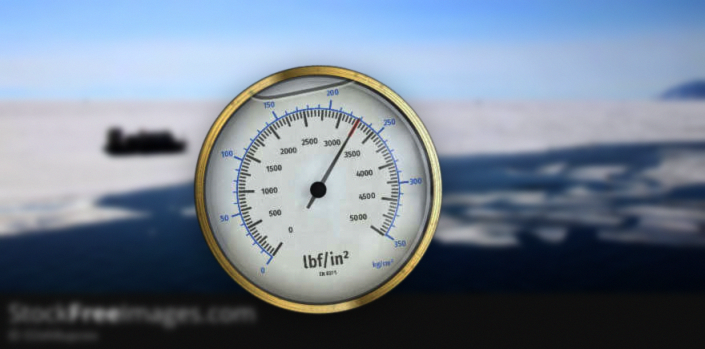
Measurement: 3250 psi
